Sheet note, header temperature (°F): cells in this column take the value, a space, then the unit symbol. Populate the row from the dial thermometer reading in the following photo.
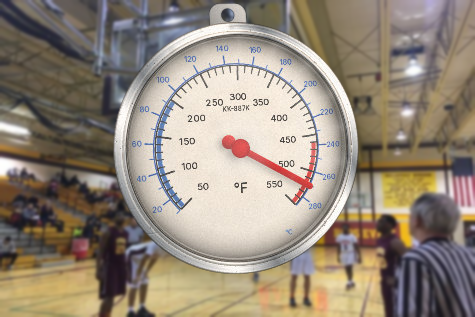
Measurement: 520 °F
